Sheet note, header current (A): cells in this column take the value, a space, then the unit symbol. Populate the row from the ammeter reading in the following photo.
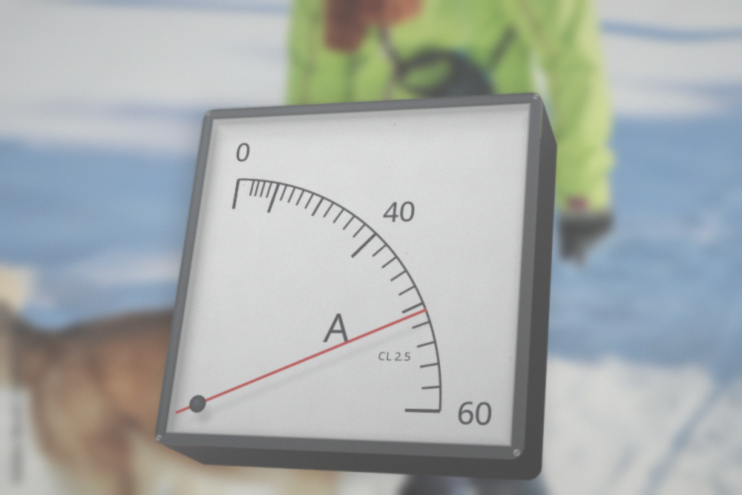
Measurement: 51 A
